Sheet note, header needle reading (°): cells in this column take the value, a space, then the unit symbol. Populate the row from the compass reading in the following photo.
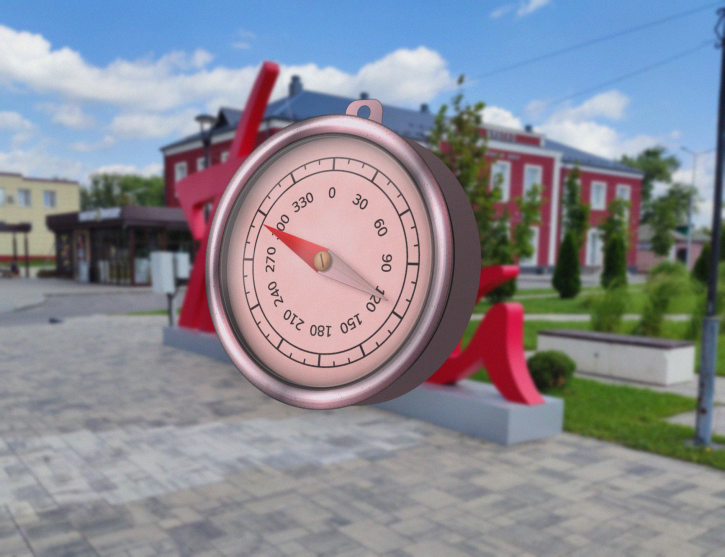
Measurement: 295 °
